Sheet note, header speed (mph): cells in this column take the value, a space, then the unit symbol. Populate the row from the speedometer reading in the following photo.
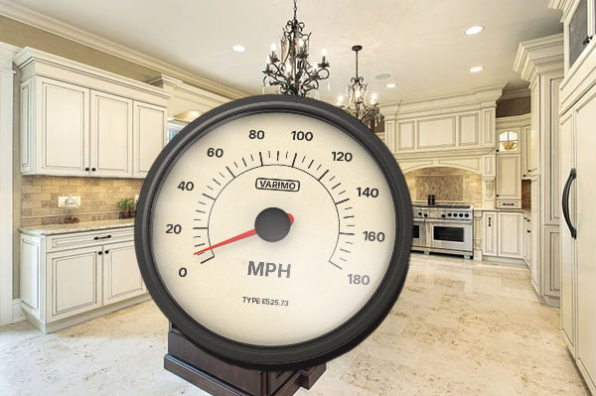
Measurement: 5 mph
